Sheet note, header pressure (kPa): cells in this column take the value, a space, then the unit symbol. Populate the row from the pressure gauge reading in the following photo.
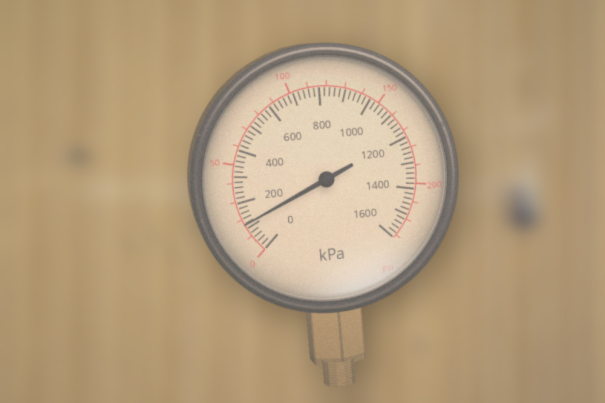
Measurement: 120 kPa
